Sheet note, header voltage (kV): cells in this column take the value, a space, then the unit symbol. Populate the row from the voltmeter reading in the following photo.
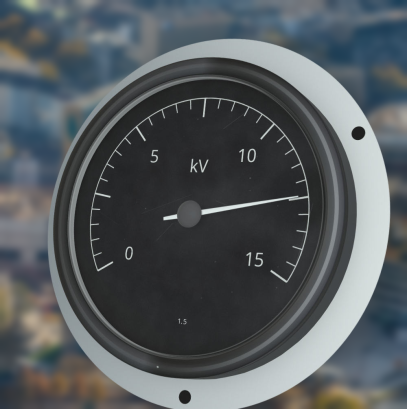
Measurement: 12.5 kV
